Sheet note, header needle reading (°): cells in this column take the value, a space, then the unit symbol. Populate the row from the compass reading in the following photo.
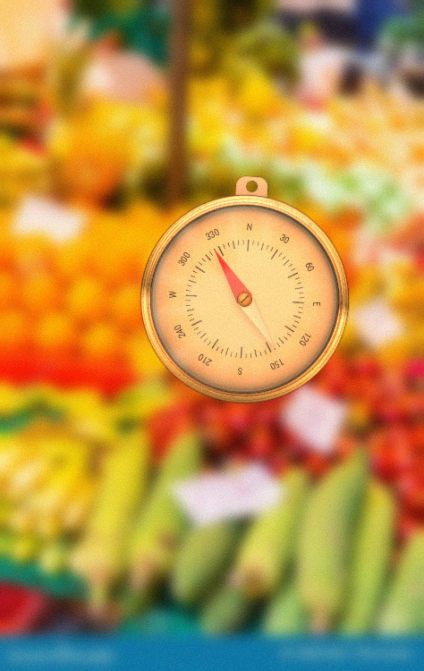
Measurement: 325 °
